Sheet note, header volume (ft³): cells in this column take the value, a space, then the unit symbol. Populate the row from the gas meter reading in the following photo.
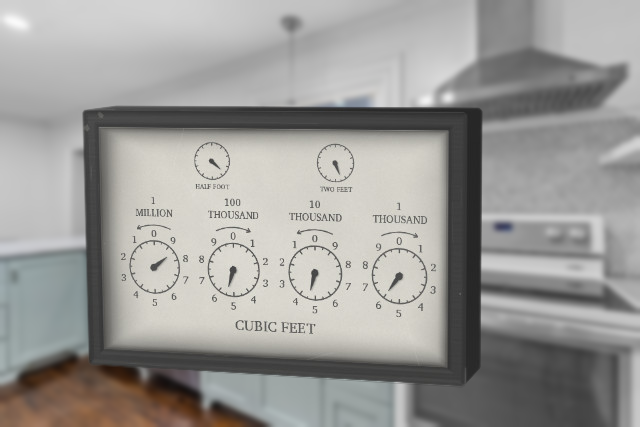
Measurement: 854600 ft³
